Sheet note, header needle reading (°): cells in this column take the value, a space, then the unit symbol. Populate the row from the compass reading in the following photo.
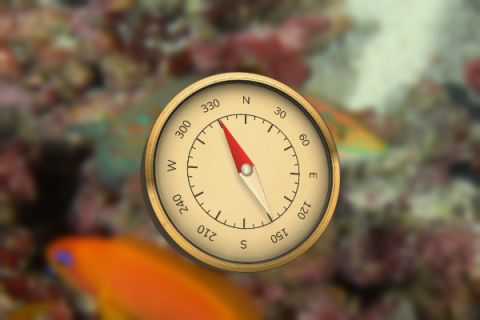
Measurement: 330 °
